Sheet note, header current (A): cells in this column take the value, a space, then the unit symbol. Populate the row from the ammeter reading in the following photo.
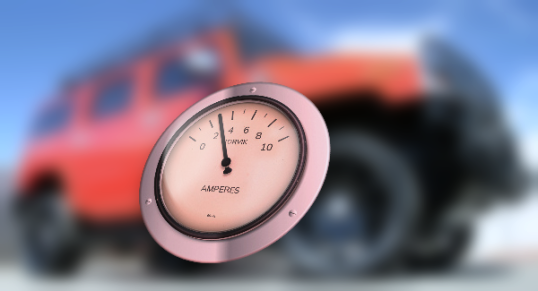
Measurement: 3 A
